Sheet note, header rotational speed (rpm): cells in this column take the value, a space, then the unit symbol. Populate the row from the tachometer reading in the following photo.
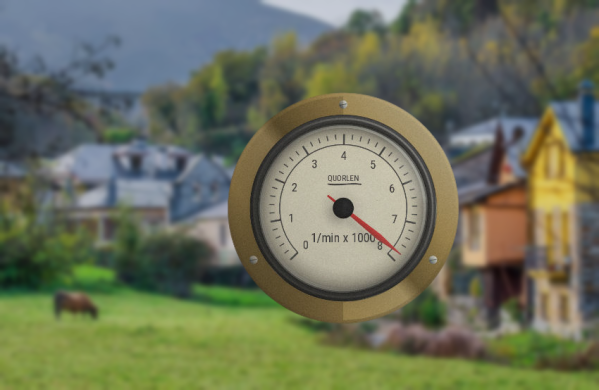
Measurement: 7800 rpm
